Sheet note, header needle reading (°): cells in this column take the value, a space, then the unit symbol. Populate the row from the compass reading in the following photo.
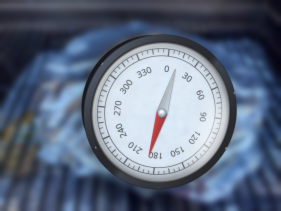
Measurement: 190 °
